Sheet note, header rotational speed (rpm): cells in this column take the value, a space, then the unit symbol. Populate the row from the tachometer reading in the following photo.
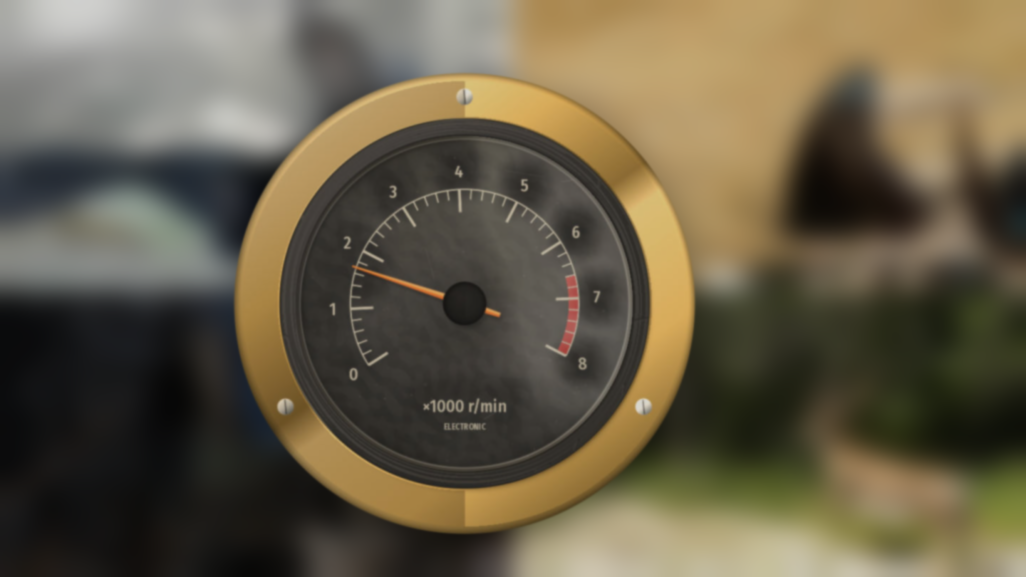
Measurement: 1700 rpm
